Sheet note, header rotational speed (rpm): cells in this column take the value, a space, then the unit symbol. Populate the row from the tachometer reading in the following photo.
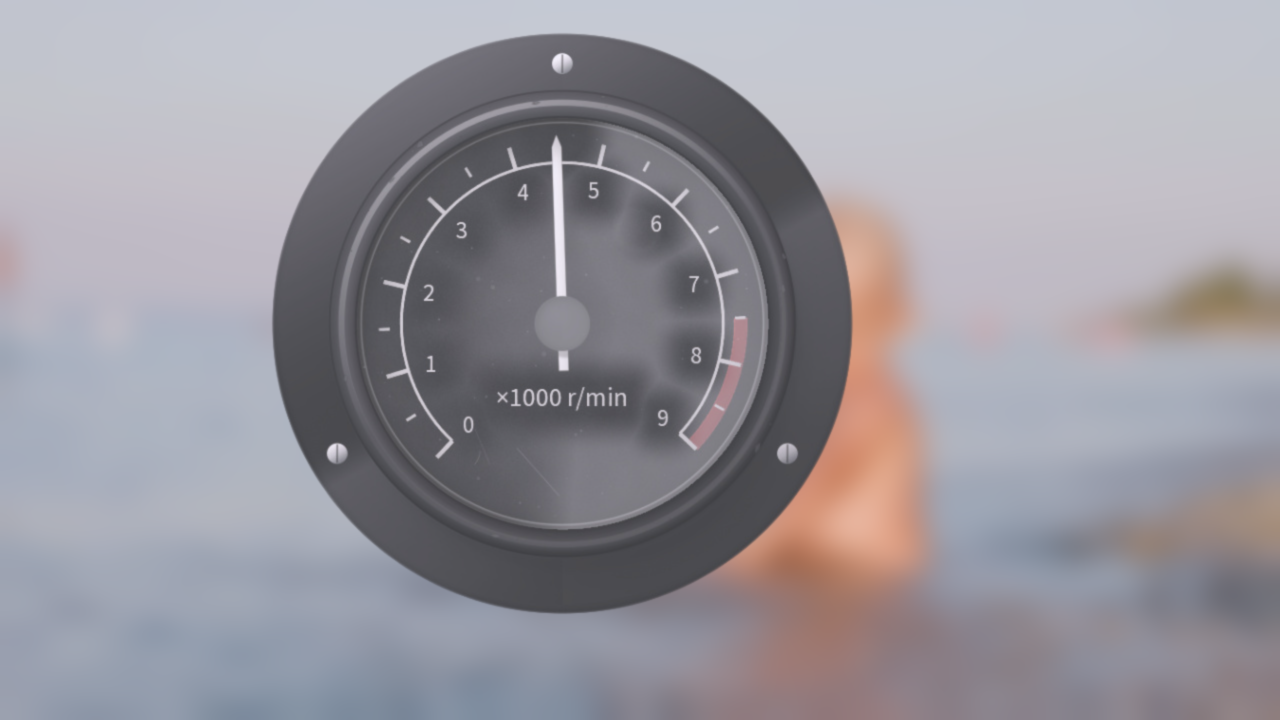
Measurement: 4500 rpm
